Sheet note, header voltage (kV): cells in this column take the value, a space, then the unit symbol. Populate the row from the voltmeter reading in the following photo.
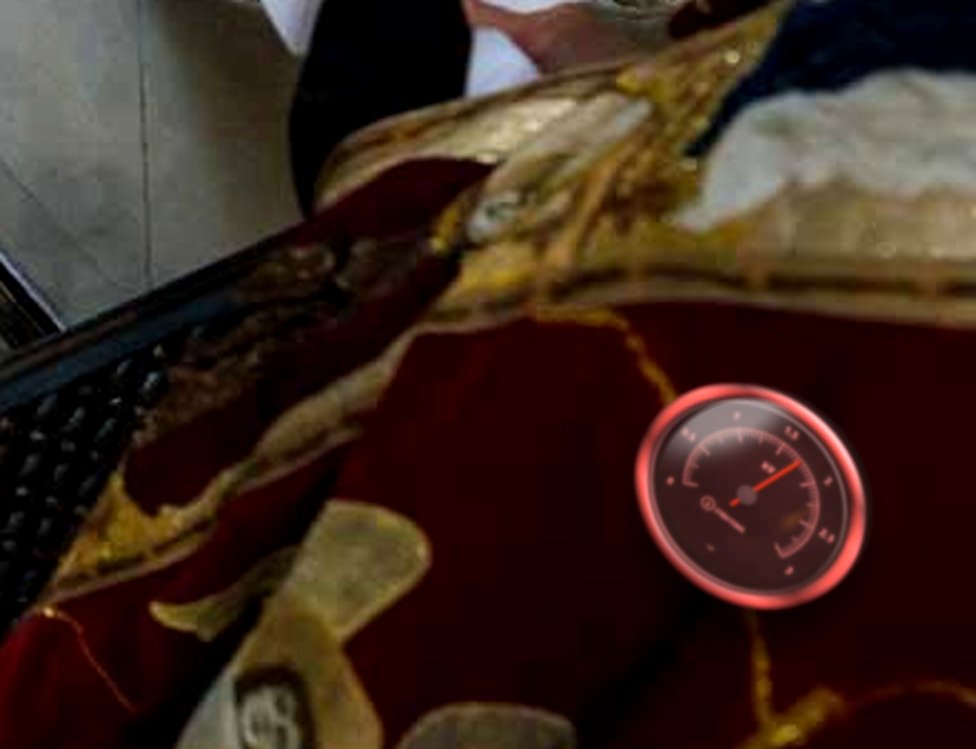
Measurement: 1.75 kV
